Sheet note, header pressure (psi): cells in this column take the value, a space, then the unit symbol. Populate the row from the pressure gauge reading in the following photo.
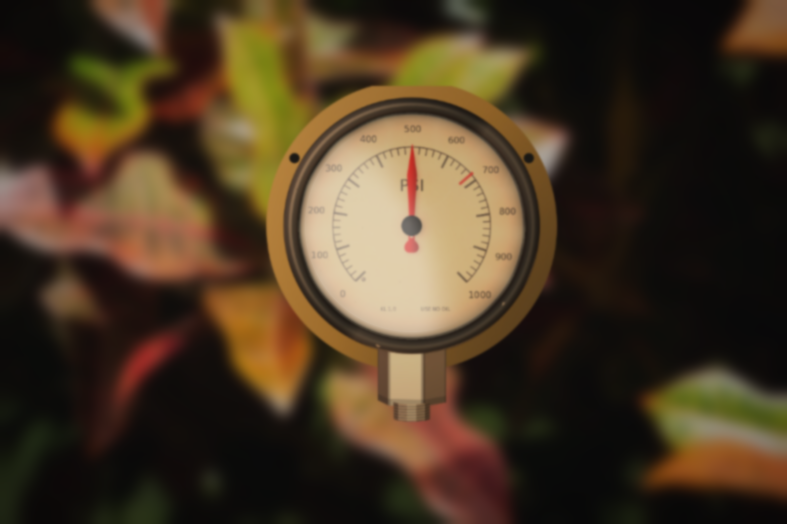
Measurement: 500 psi
